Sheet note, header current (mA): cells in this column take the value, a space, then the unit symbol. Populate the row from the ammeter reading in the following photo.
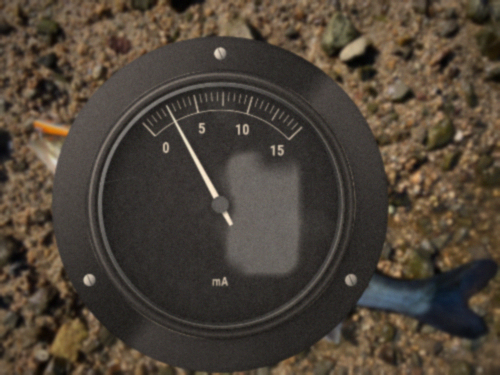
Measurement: 2.5 mA
